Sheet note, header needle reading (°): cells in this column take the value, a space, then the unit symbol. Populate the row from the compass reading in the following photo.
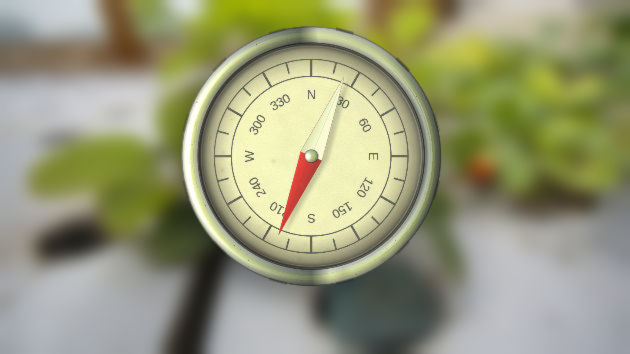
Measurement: 202.5 °
